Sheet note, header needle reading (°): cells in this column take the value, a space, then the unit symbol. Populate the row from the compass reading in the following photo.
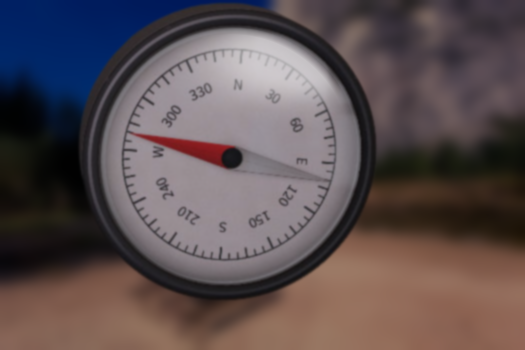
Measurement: 280 °
